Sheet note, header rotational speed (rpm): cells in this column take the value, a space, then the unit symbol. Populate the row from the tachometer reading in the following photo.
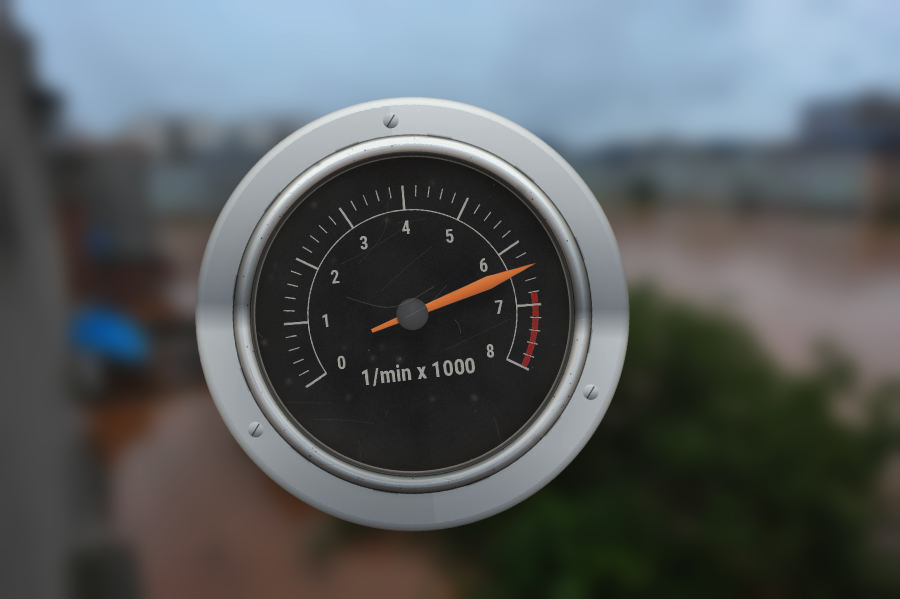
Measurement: 6400 rpm
